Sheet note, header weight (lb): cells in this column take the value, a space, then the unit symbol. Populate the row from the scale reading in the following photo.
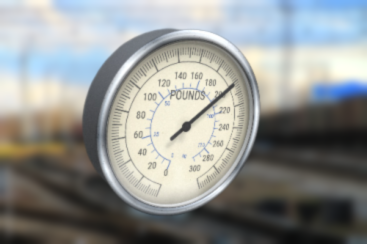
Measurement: 200 lb
